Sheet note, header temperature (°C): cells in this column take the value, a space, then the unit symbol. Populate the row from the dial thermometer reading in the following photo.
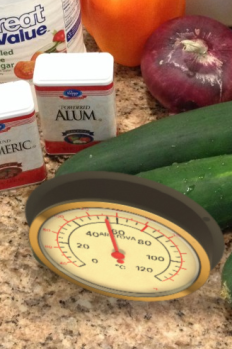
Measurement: 56 °C
